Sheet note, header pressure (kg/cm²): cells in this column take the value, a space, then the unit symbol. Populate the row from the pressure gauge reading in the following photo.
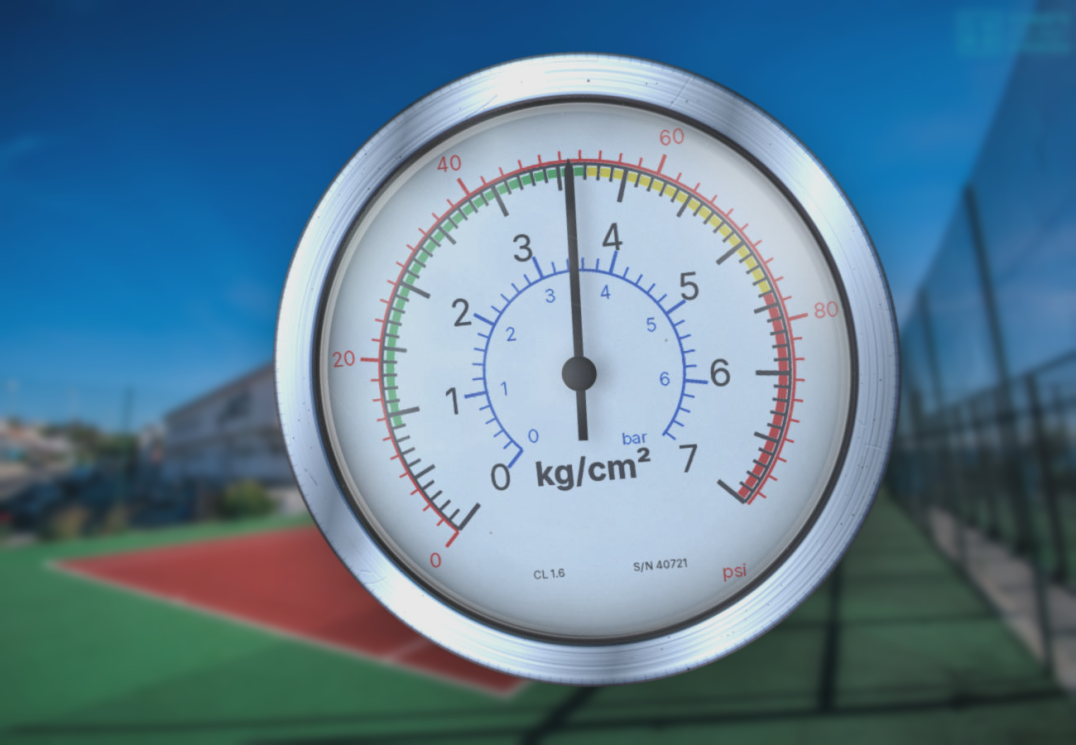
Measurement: 3.6 kg/cm²
